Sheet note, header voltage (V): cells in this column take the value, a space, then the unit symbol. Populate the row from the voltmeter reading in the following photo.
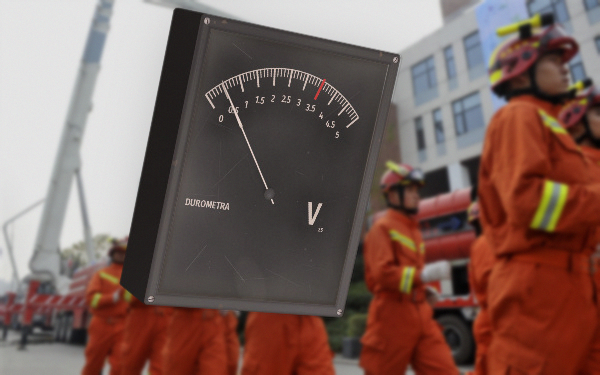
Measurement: 0.5 V
